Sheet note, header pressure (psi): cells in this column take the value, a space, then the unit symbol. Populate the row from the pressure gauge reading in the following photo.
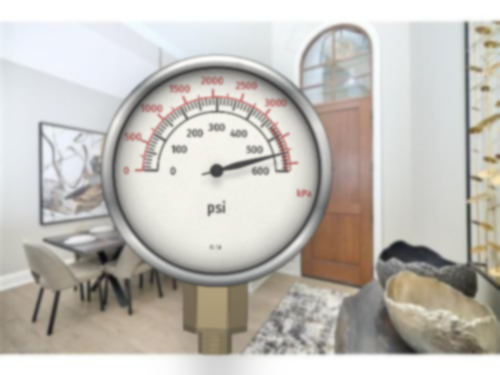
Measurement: 550 psi
